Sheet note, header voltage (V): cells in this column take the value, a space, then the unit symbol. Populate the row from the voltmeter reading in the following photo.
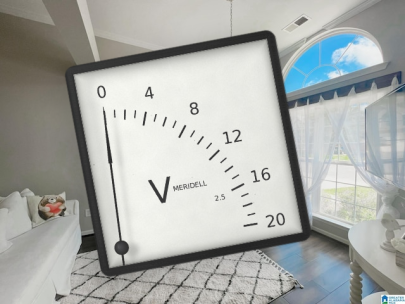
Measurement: 0 V
